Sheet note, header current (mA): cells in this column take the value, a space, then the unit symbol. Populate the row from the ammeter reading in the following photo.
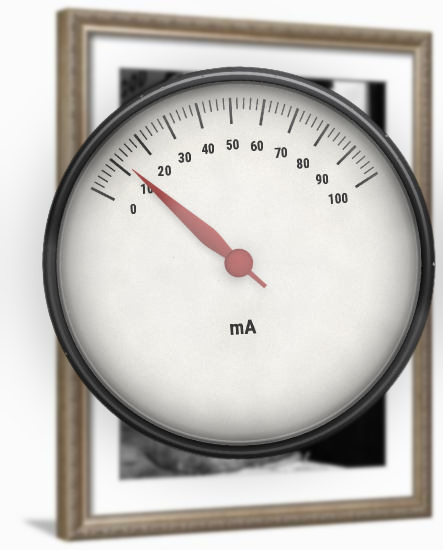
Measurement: 12 mA
